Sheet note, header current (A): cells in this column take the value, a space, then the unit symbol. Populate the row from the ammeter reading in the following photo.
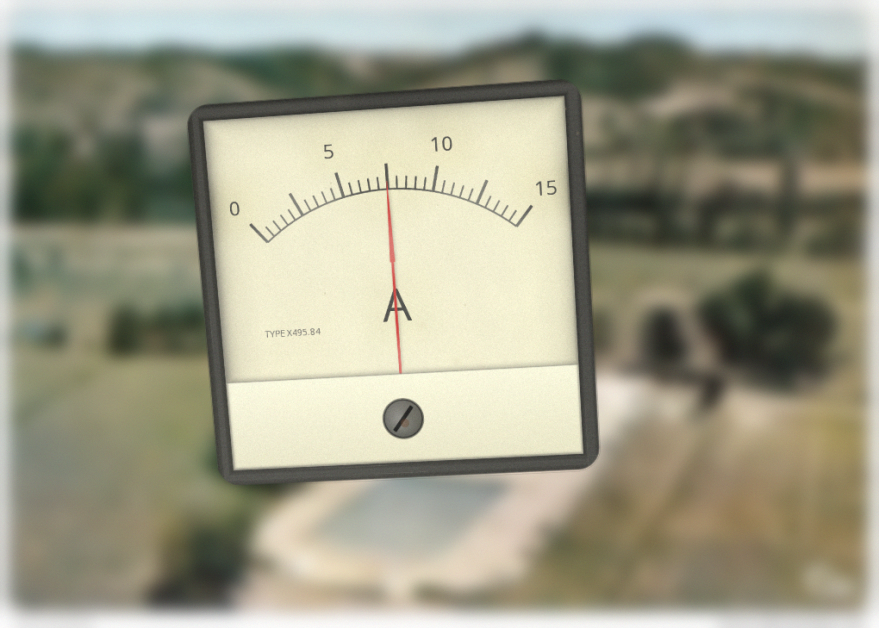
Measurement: 7.5 A
